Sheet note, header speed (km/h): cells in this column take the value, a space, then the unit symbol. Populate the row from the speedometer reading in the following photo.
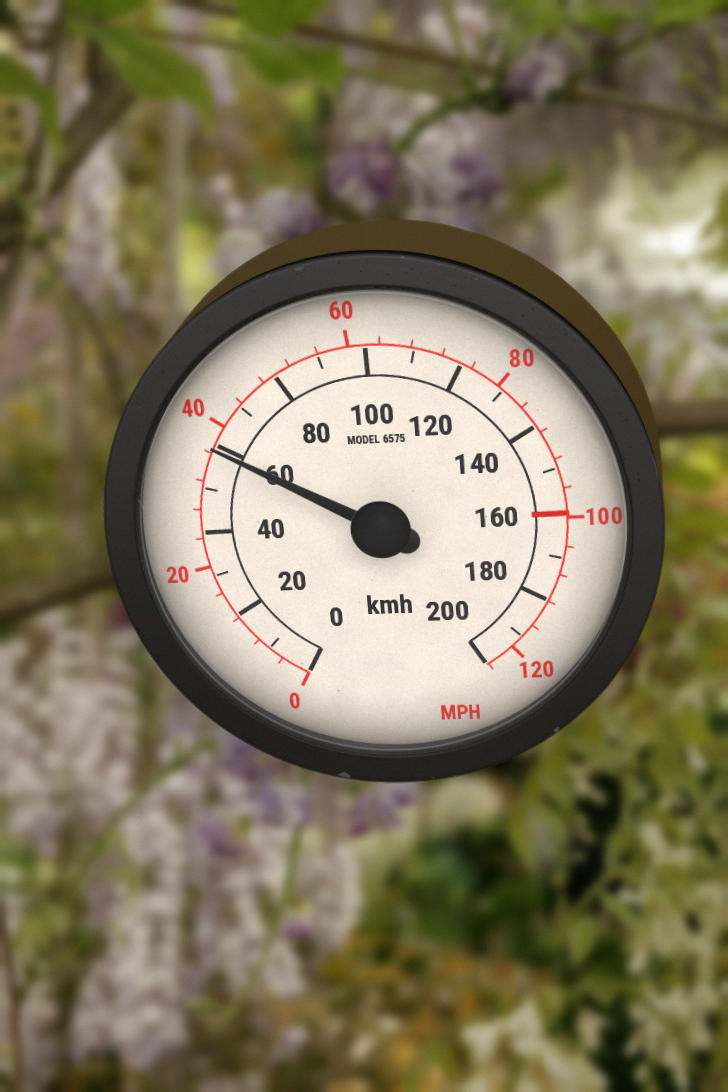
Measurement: 60 km/h
